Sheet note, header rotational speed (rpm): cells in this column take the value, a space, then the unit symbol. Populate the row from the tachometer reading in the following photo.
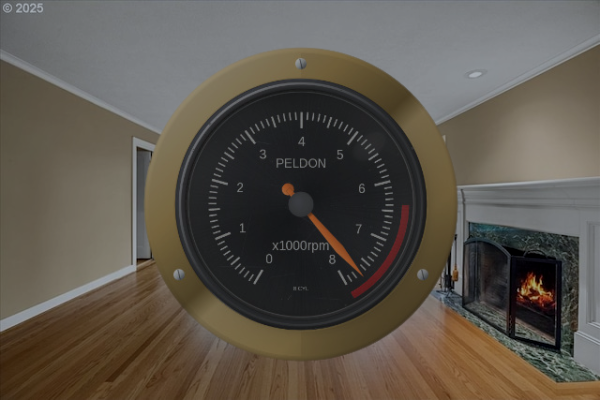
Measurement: 7700 rpm
